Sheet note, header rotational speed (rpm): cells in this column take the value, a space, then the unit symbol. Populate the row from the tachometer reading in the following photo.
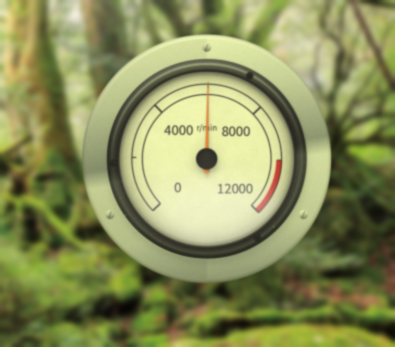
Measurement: 6000 rpm
